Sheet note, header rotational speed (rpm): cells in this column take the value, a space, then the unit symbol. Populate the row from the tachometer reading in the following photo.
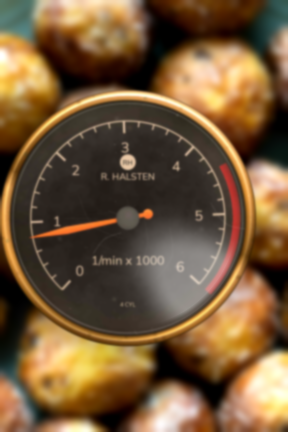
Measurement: 800 rpm
